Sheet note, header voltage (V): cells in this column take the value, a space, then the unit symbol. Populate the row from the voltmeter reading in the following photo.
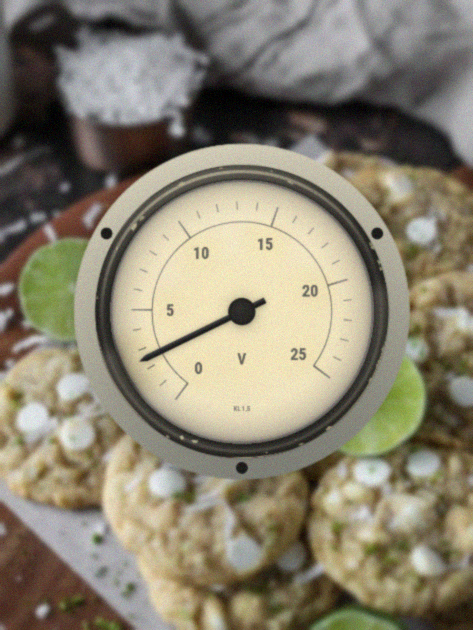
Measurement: 2.5 V
